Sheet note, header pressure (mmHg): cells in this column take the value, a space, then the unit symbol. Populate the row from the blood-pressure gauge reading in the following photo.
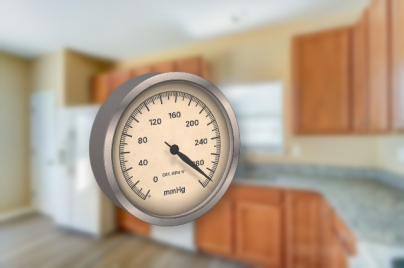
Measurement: 290 mmHg
